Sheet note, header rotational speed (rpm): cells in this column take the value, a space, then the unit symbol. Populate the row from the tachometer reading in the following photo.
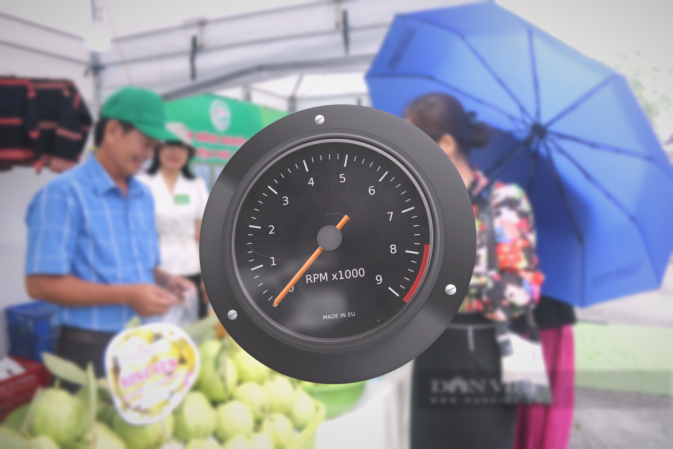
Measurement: 0 rpm
